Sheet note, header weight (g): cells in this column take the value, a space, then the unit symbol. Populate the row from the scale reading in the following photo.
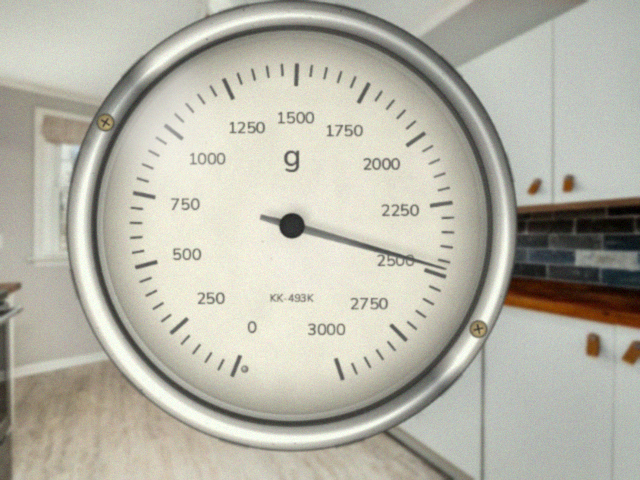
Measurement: 2475 g
